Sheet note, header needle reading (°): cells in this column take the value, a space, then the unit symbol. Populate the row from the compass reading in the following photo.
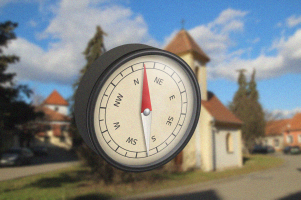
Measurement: 15 °
